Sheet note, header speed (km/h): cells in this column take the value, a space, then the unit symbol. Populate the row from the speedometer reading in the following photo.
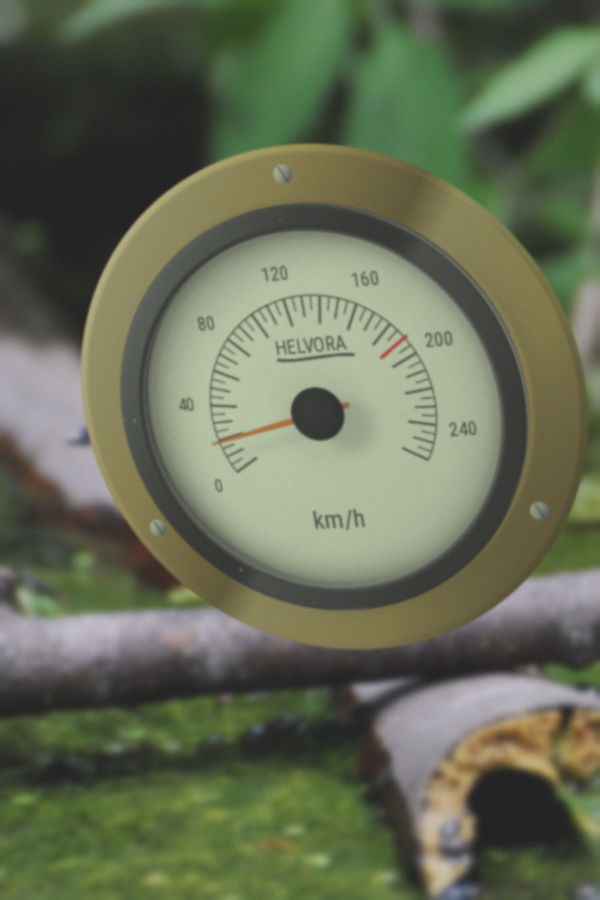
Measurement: 20 km/h
